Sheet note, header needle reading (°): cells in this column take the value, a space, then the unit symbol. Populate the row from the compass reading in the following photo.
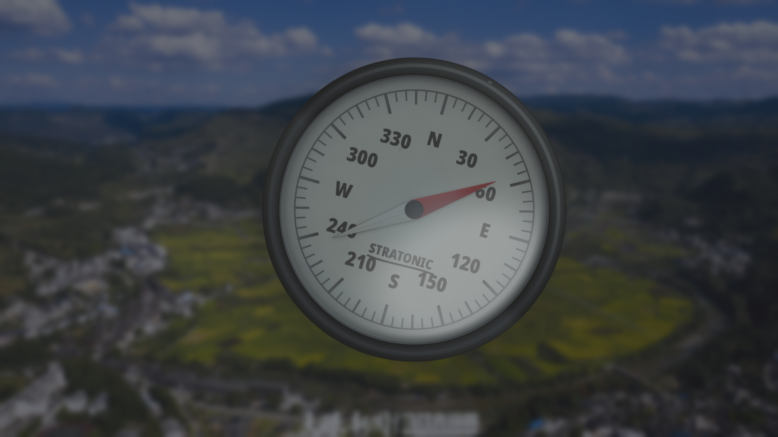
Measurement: 55 °
